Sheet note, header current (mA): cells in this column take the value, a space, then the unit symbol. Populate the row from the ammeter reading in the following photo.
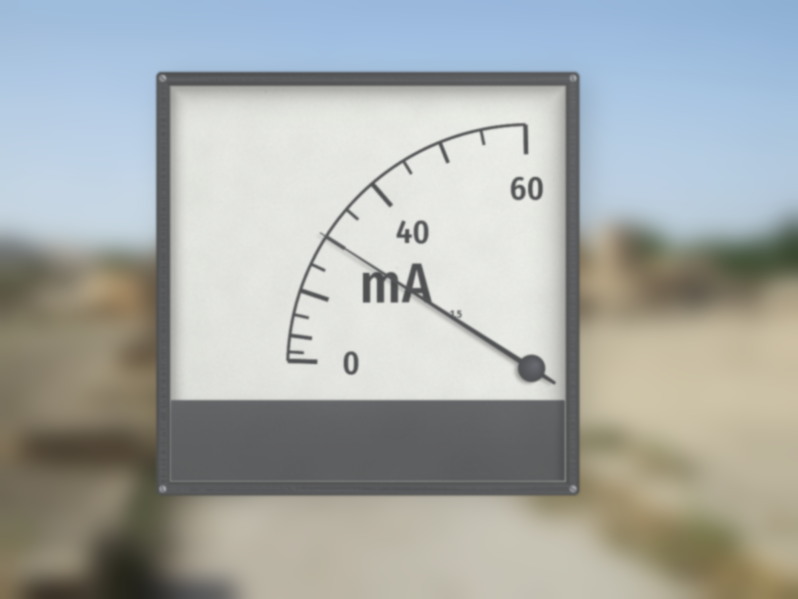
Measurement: 30 mA
